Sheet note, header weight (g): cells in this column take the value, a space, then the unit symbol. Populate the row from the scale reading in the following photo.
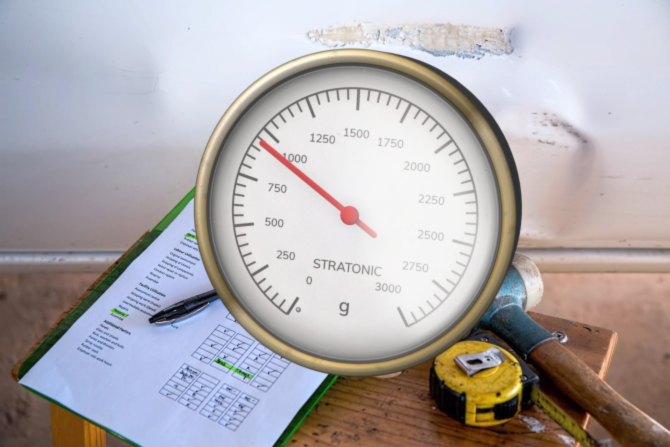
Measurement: 950 g
